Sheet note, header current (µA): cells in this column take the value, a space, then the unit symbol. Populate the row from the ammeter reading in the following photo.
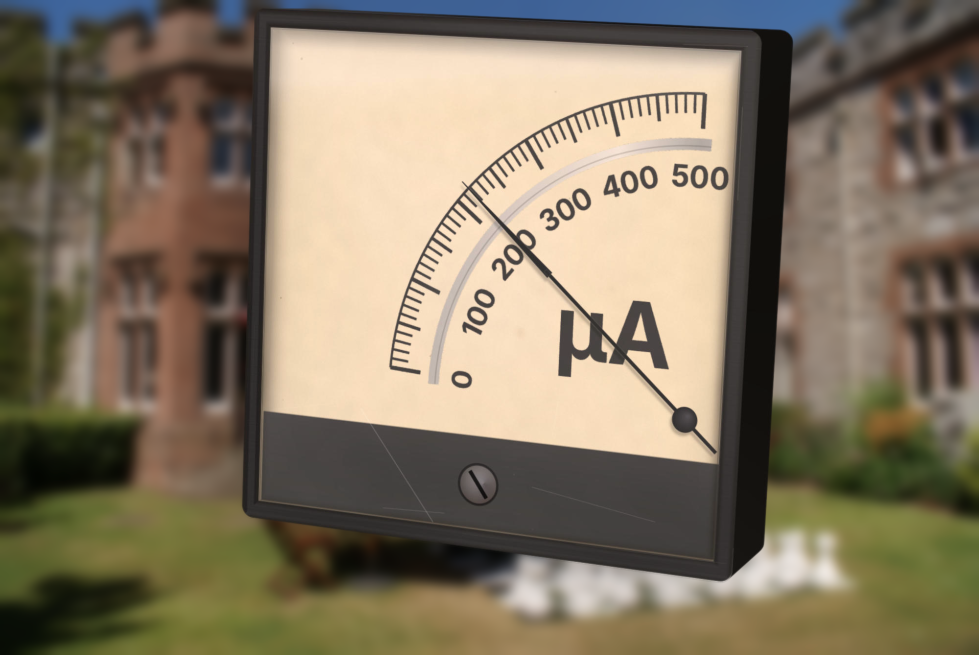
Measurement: 220 µA
